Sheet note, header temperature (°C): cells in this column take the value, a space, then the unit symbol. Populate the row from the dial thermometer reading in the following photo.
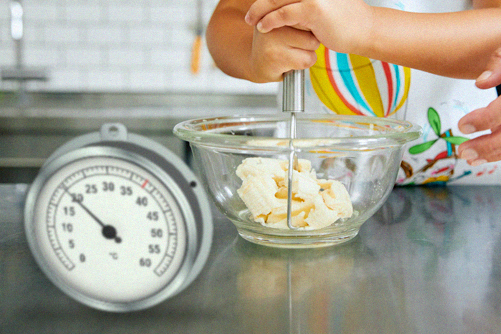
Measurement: 20 °C
